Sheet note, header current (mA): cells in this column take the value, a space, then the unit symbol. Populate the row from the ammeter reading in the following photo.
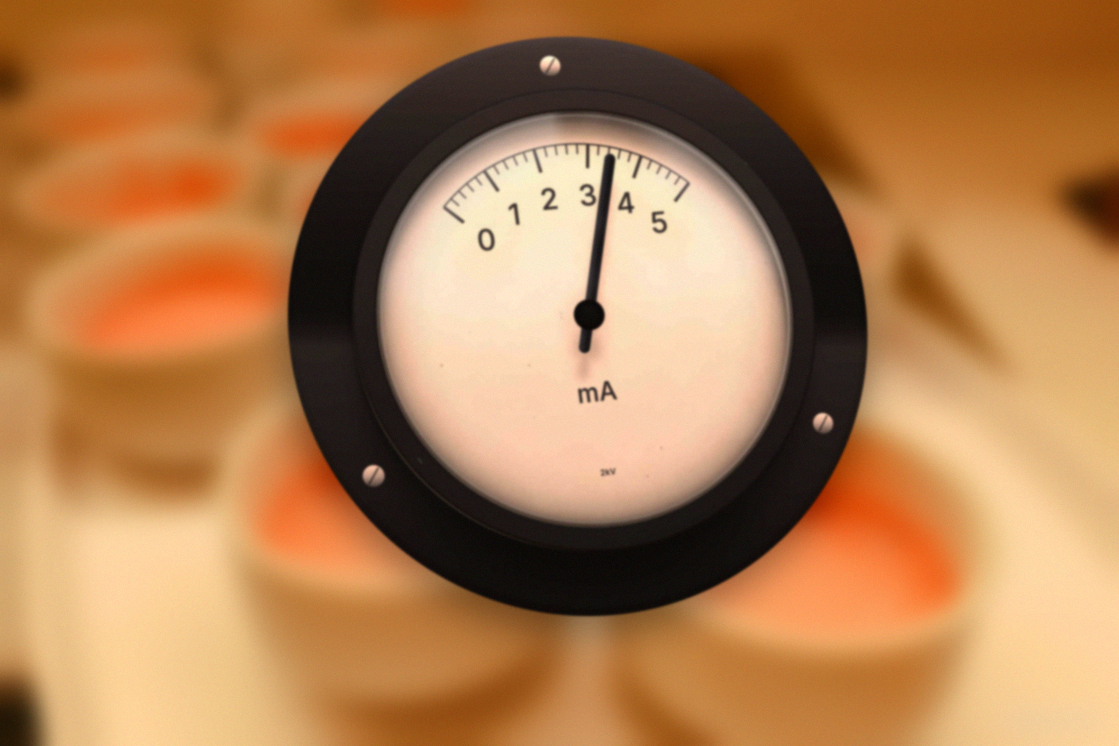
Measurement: 3.4 mA
